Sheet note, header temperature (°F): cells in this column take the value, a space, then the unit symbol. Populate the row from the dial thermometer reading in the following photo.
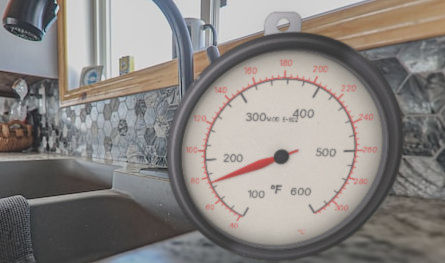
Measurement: 170 °F
